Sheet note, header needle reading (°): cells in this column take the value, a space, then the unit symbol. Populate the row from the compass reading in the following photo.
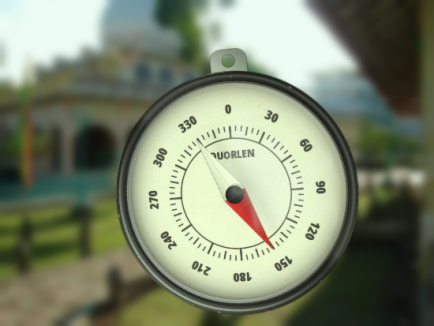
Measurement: 150 °
